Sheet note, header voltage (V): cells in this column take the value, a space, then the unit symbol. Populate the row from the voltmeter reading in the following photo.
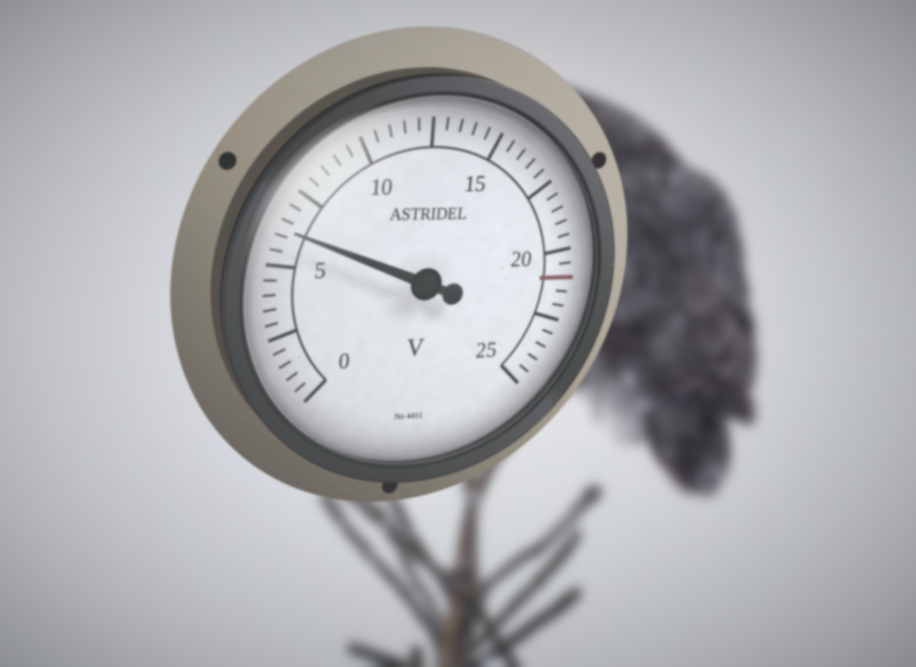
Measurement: 6.25 V
